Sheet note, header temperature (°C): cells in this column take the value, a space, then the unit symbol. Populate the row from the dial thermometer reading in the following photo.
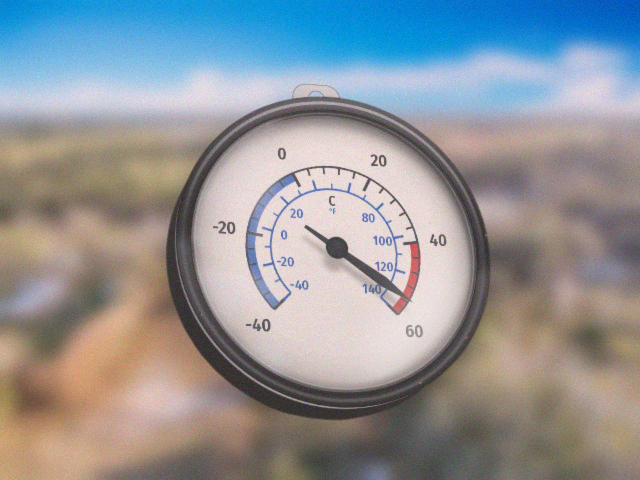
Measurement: 56 °C
